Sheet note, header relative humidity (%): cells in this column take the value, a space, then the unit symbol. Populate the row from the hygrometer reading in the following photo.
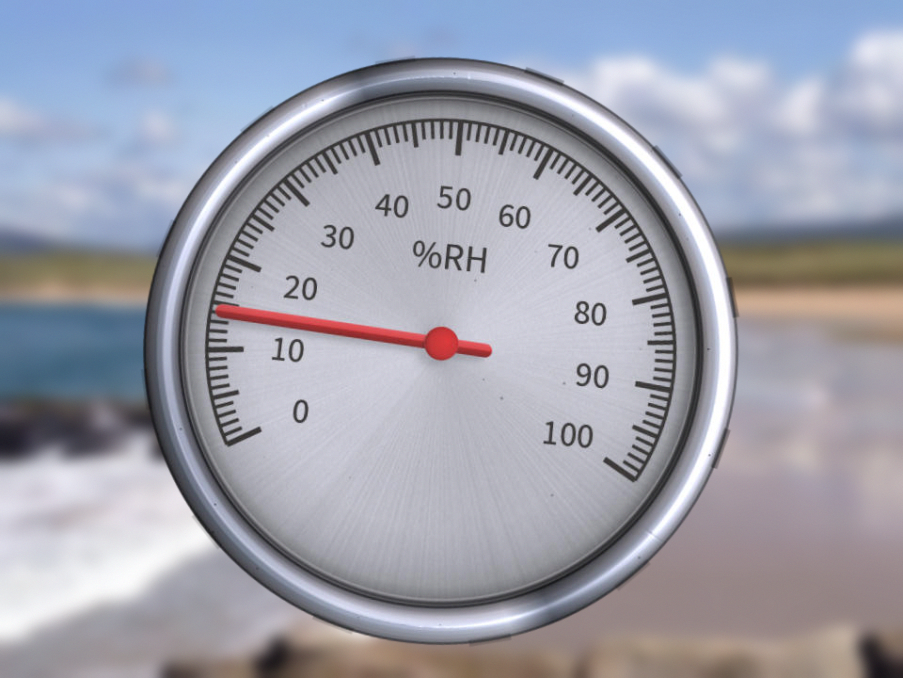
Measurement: 14 %
